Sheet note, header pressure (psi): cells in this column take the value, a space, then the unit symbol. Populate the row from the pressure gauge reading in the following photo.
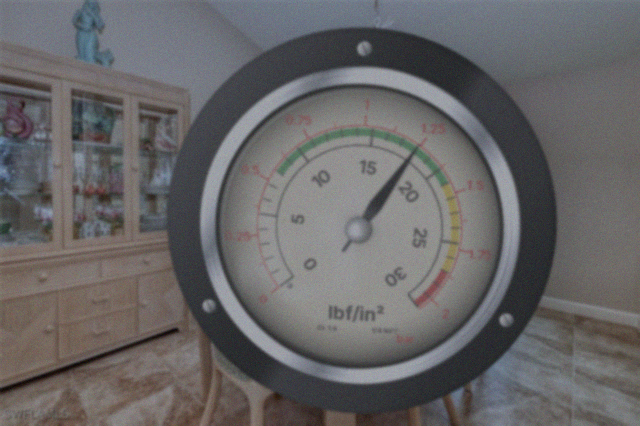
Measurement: 18 psi
